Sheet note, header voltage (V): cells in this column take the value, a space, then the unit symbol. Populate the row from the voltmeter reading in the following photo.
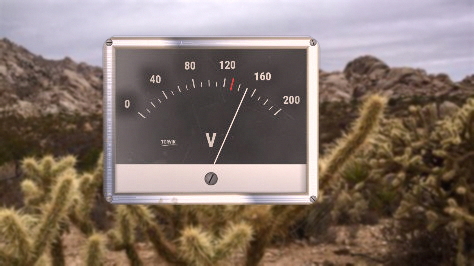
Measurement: 150 V
